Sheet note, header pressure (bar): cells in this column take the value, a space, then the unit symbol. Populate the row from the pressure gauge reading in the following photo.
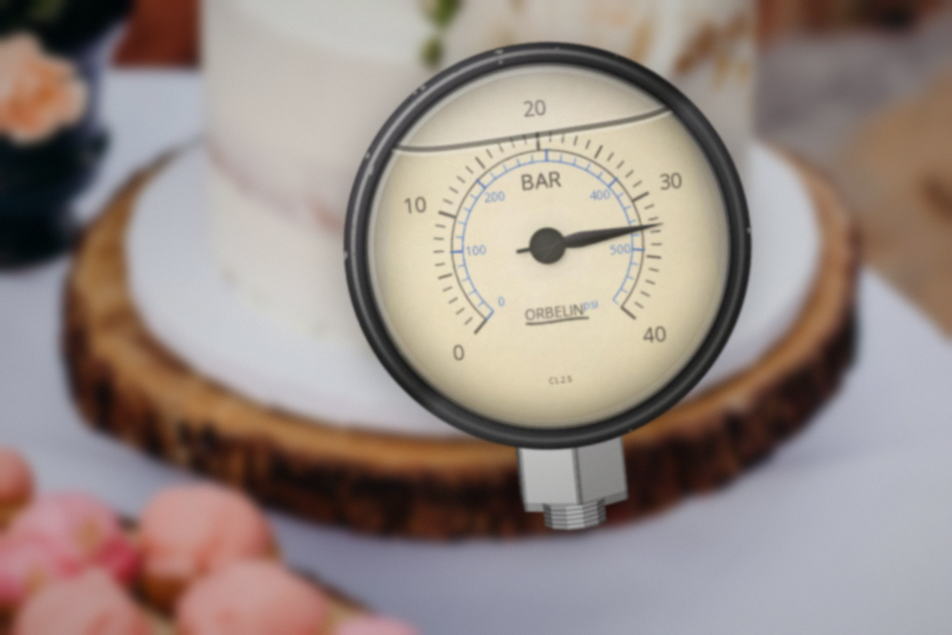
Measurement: 32.5 bar
